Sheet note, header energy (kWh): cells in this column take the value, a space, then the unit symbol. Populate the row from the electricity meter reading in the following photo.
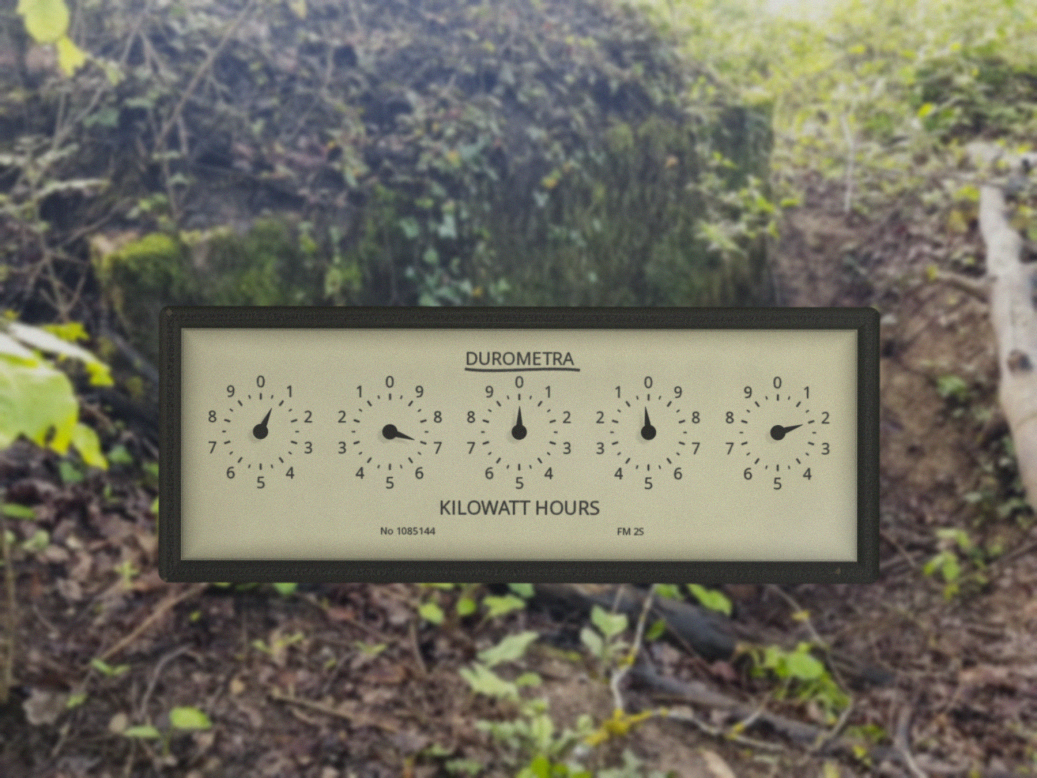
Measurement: 7002 kWh
